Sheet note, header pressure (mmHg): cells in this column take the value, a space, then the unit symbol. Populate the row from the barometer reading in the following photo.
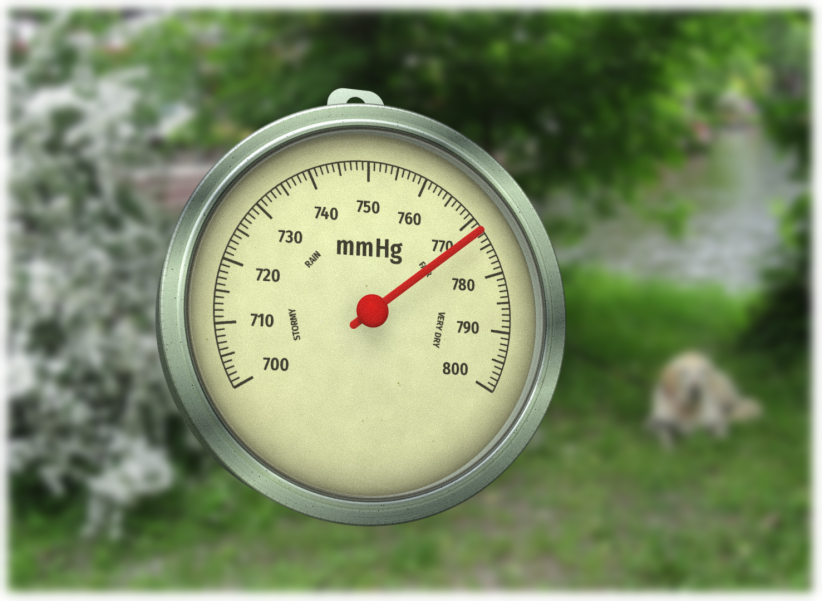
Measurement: 772 mmHg
